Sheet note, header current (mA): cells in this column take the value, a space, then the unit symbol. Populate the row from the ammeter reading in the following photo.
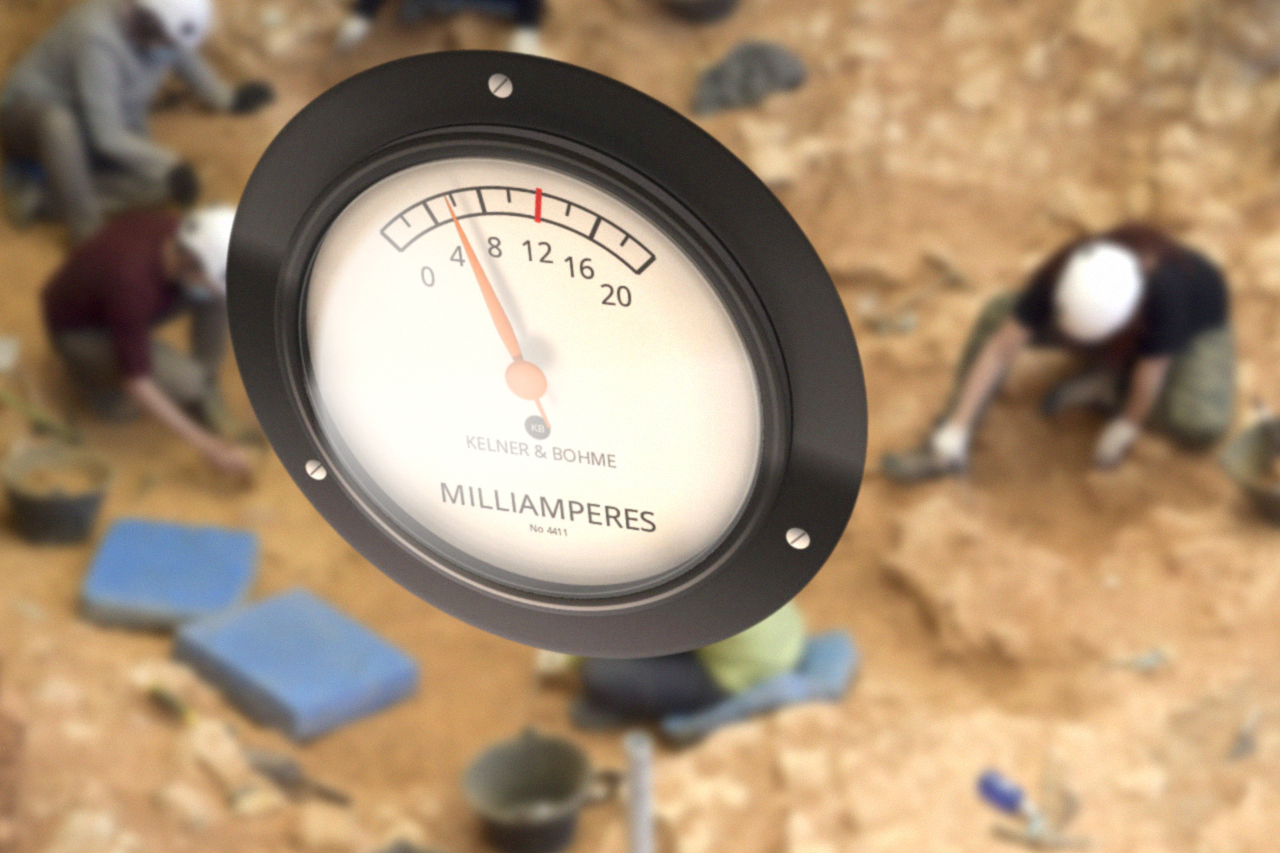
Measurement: 6 mA
